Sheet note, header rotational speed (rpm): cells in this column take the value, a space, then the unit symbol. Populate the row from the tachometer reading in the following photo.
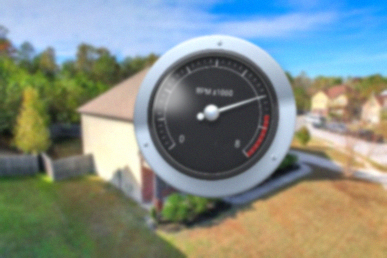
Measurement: 6000 rpm
